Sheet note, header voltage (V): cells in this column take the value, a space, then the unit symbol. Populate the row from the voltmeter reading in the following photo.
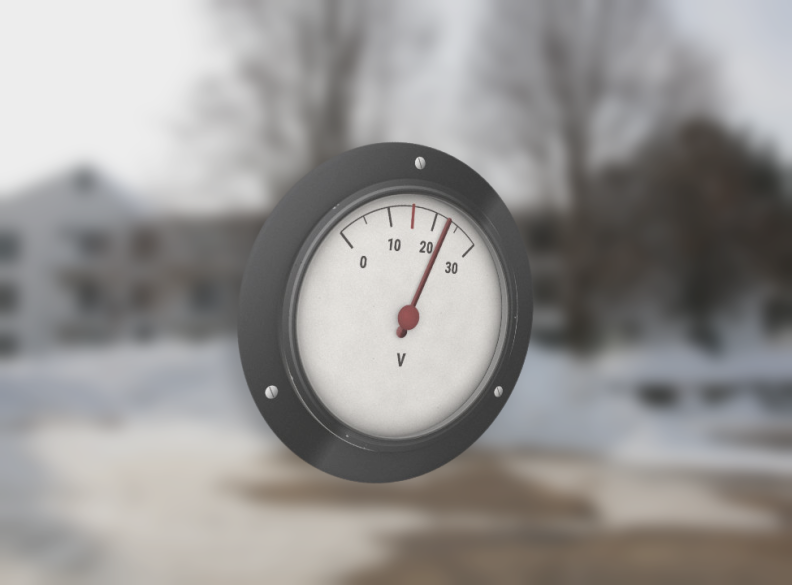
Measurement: 22.5 V
